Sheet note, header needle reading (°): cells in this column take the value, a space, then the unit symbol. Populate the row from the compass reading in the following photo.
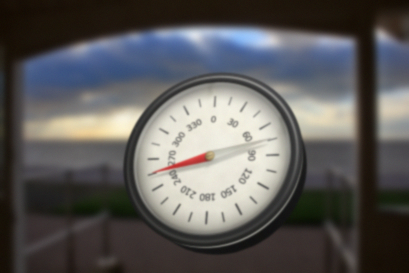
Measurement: 255 °
